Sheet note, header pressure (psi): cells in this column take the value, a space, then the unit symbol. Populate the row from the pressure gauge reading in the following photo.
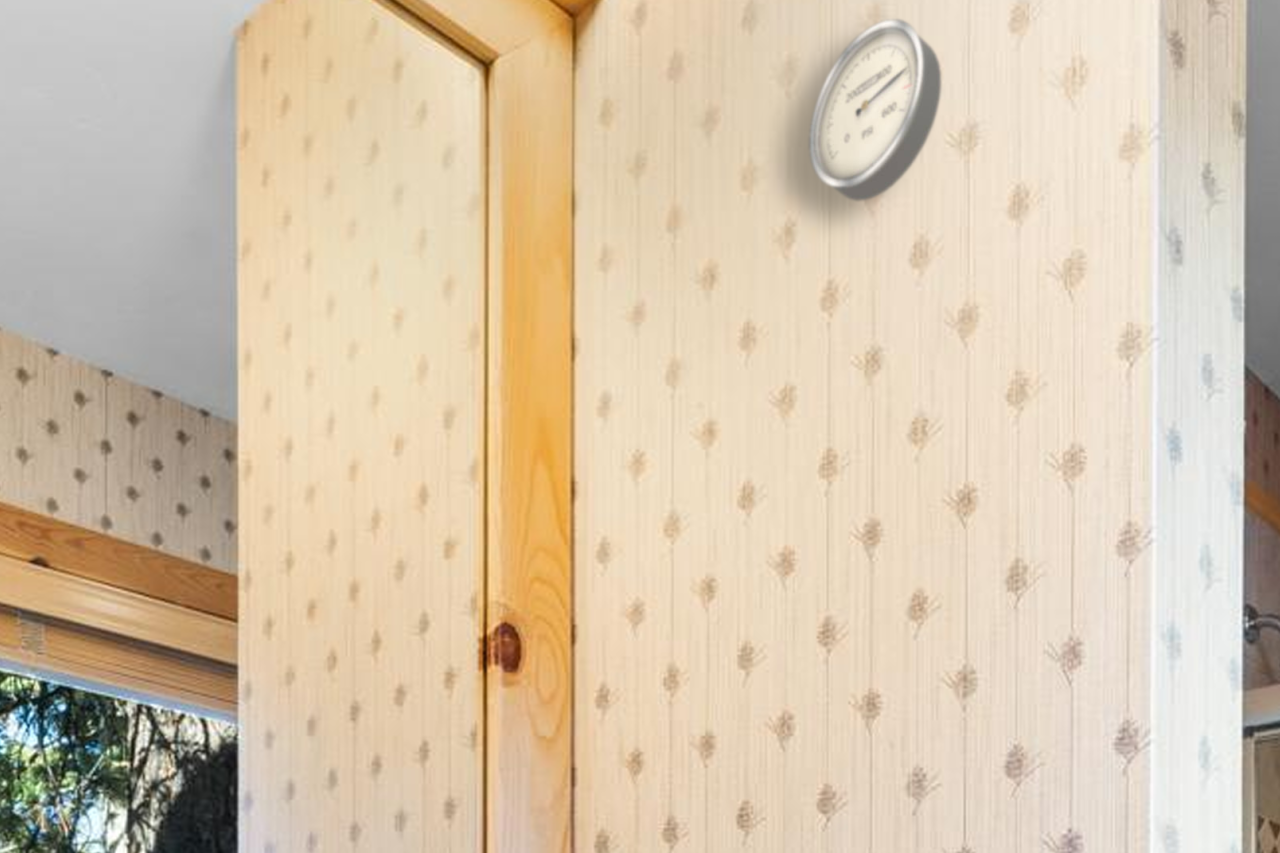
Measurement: 500 psi
